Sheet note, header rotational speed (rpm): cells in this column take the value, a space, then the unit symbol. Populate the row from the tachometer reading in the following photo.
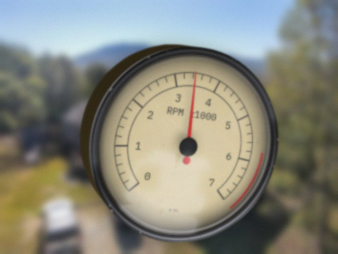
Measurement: 3400 rpm
